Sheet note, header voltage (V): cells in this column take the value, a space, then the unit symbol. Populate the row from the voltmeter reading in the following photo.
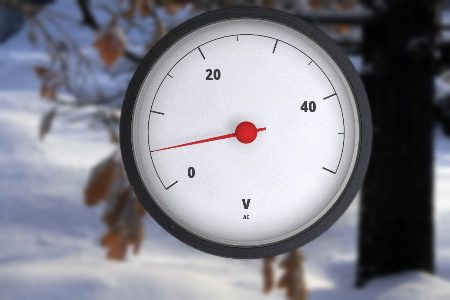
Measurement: 5 V
